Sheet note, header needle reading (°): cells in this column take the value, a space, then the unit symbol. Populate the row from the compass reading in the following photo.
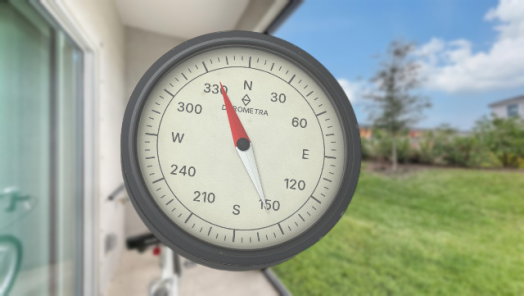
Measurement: 335 °
